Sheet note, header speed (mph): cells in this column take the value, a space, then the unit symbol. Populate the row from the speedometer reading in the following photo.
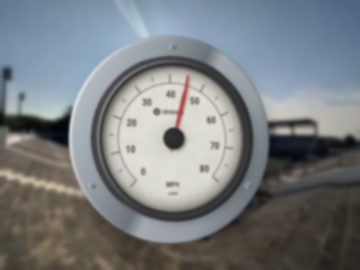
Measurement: 45 mph
